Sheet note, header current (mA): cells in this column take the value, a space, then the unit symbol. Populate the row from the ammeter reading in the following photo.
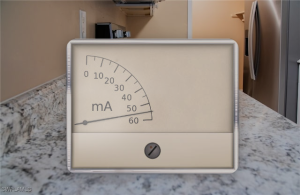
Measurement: 55 mA
